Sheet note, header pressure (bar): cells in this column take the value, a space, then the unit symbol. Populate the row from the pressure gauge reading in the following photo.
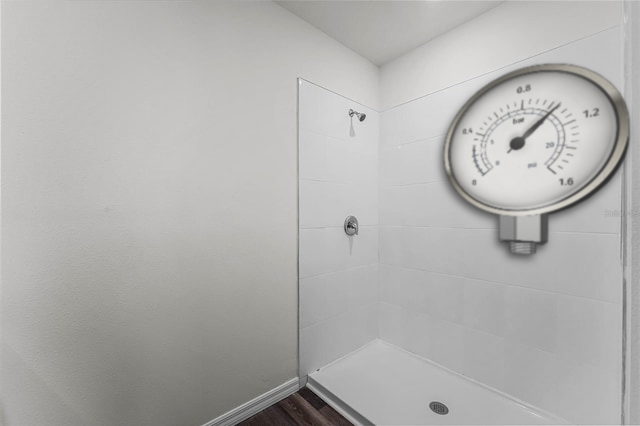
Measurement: 1.05 bar
